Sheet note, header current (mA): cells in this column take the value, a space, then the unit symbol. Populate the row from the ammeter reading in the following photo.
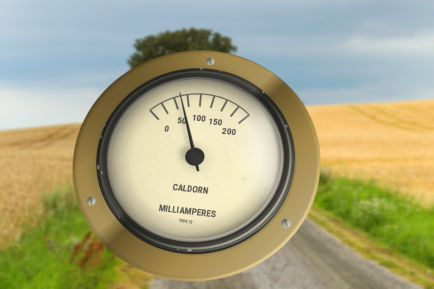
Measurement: 62.5 mA
